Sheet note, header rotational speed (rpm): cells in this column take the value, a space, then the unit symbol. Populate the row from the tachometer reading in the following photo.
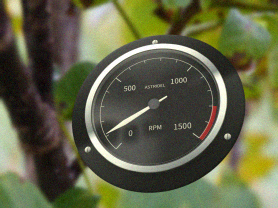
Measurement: 100 rpm
